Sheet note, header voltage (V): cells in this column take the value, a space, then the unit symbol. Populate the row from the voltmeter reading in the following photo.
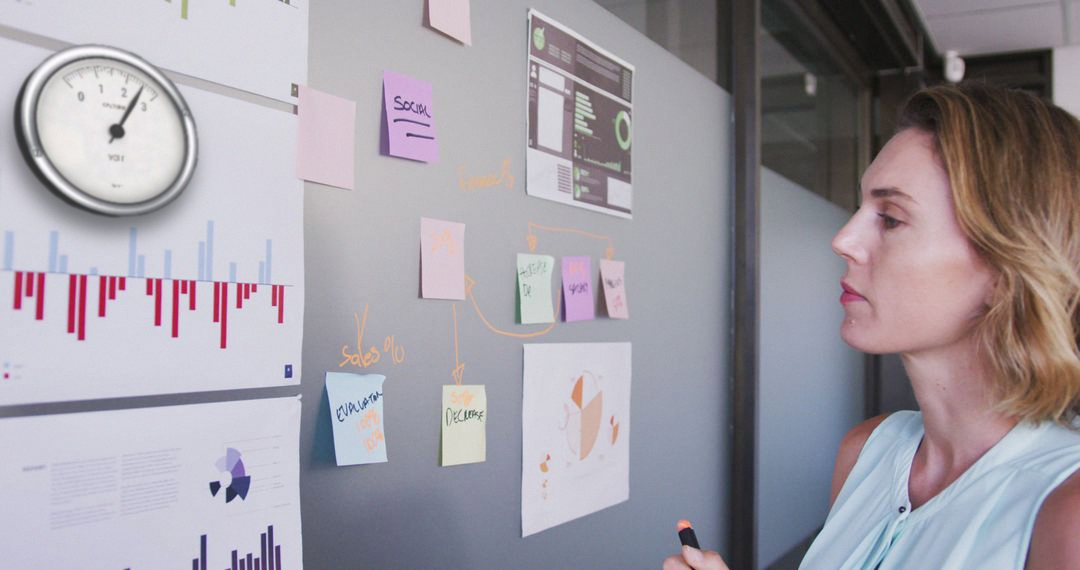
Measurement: 2.5 V
